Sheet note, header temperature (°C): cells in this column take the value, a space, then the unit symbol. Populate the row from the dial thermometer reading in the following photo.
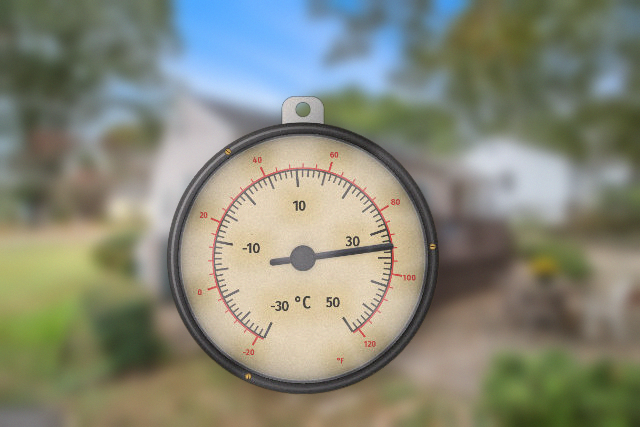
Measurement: 33 °C
